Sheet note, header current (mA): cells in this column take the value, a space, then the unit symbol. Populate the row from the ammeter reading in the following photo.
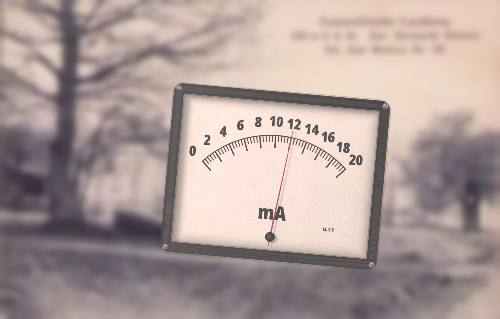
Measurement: 12 mA
